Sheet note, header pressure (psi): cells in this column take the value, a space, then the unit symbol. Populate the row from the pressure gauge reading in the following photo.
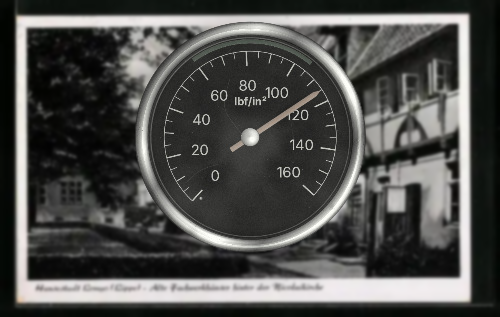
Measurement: 115 psi
